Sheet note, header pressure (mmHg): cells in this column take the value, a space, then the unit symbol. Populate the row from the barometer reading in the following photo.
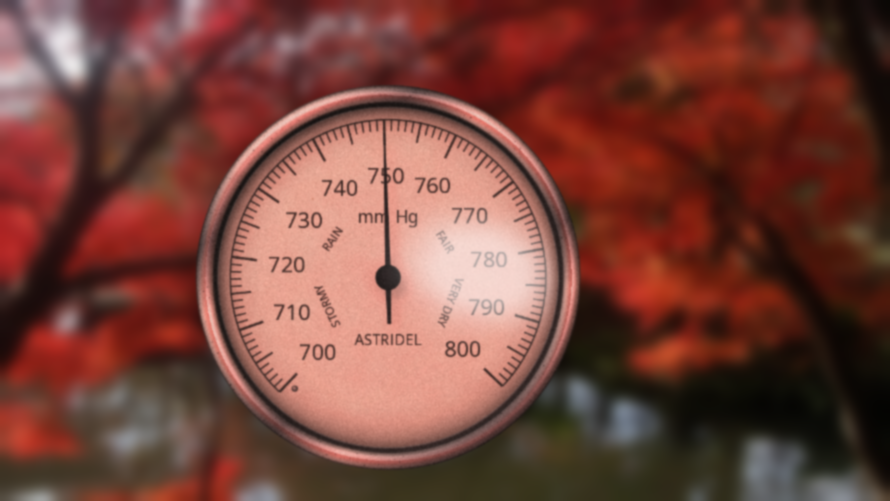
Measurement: 750 mmHg
